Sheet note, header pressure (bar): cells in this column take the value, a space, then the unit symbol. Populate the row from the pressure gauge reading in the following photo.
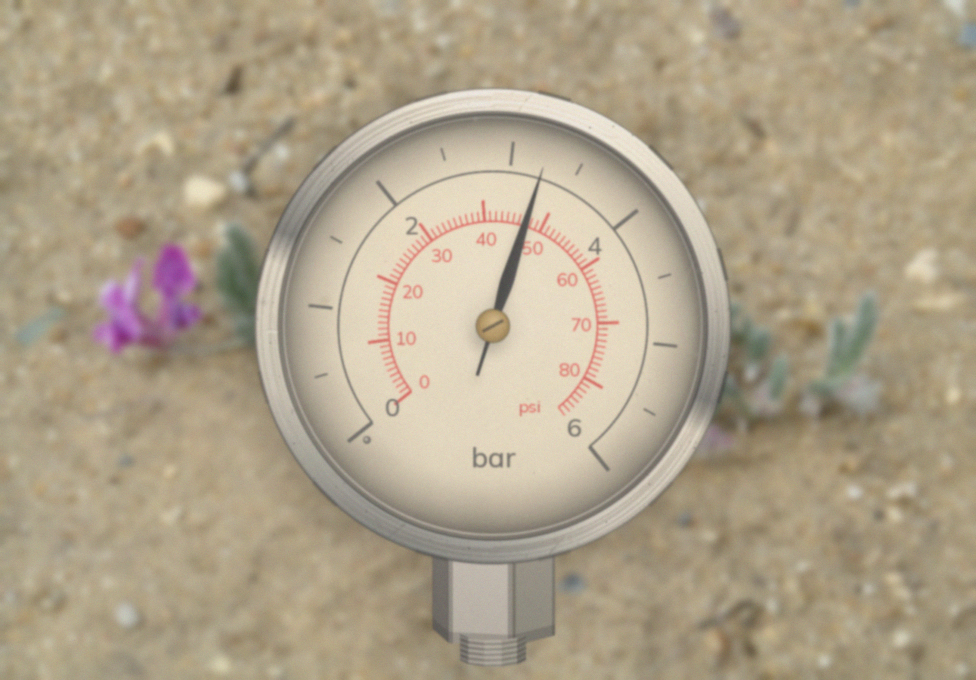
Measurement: 3.25 bar
